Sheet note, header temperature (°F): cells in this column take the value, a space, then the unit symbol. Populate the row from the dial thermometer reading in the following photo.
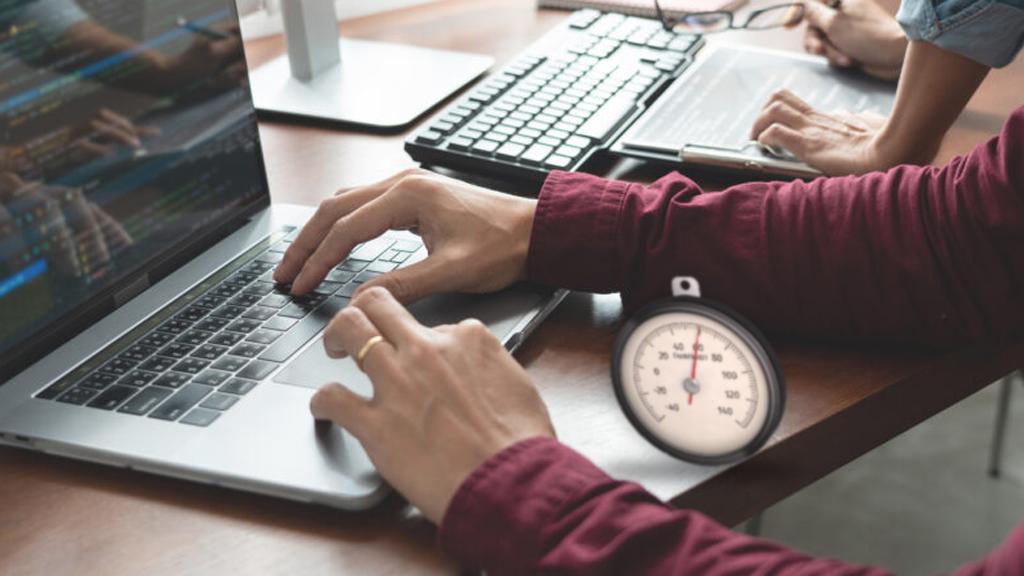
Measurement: 60 °F
